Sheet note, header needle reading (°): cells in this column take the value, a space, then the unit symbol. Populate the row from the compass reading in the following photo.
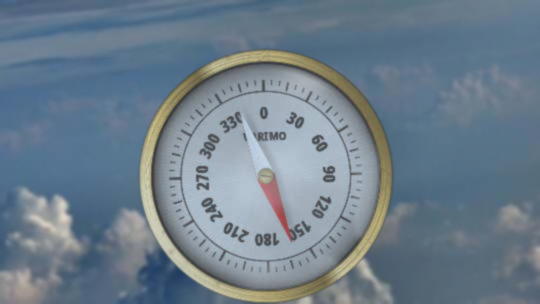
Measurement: 160 °
